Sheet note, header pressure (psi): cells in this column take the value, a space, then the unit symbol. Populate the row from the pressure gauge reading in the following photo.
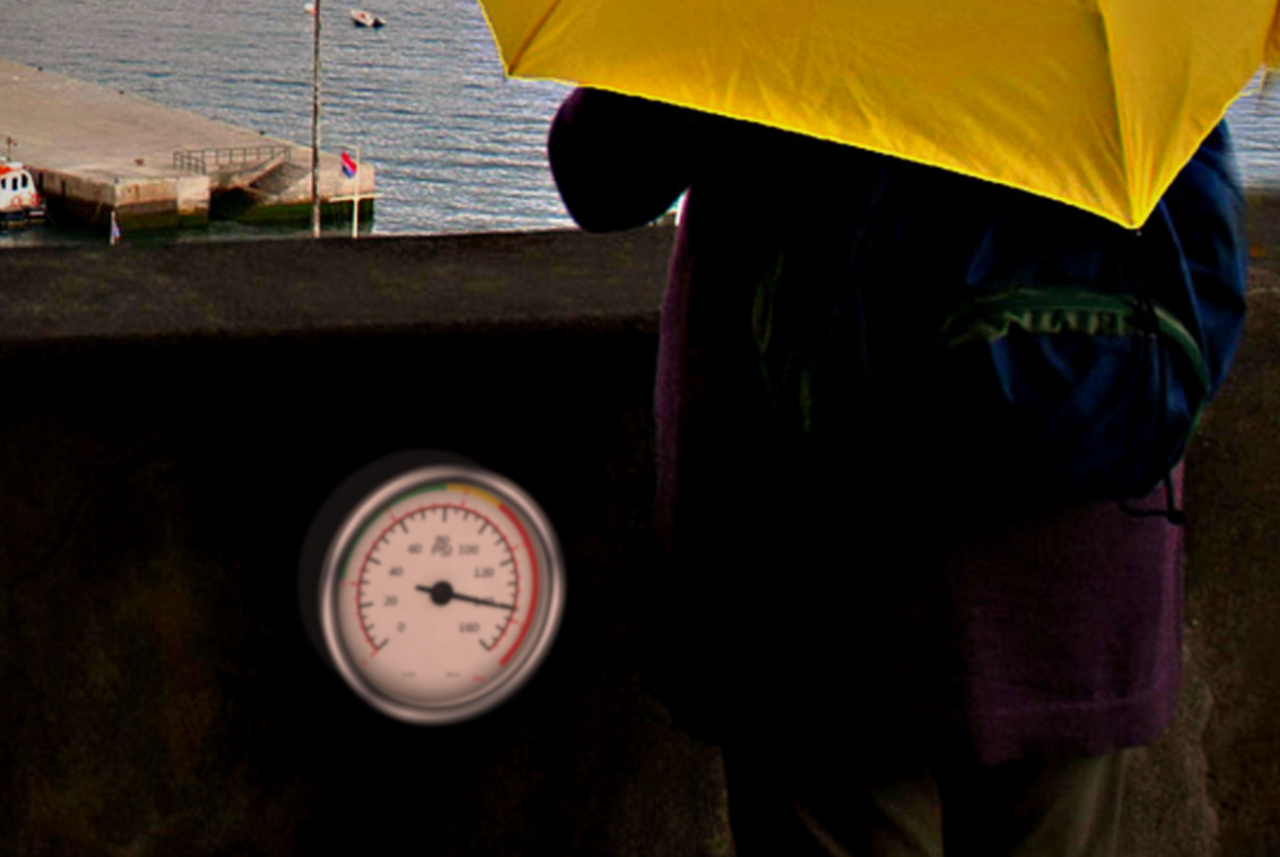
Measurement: 140 psi
